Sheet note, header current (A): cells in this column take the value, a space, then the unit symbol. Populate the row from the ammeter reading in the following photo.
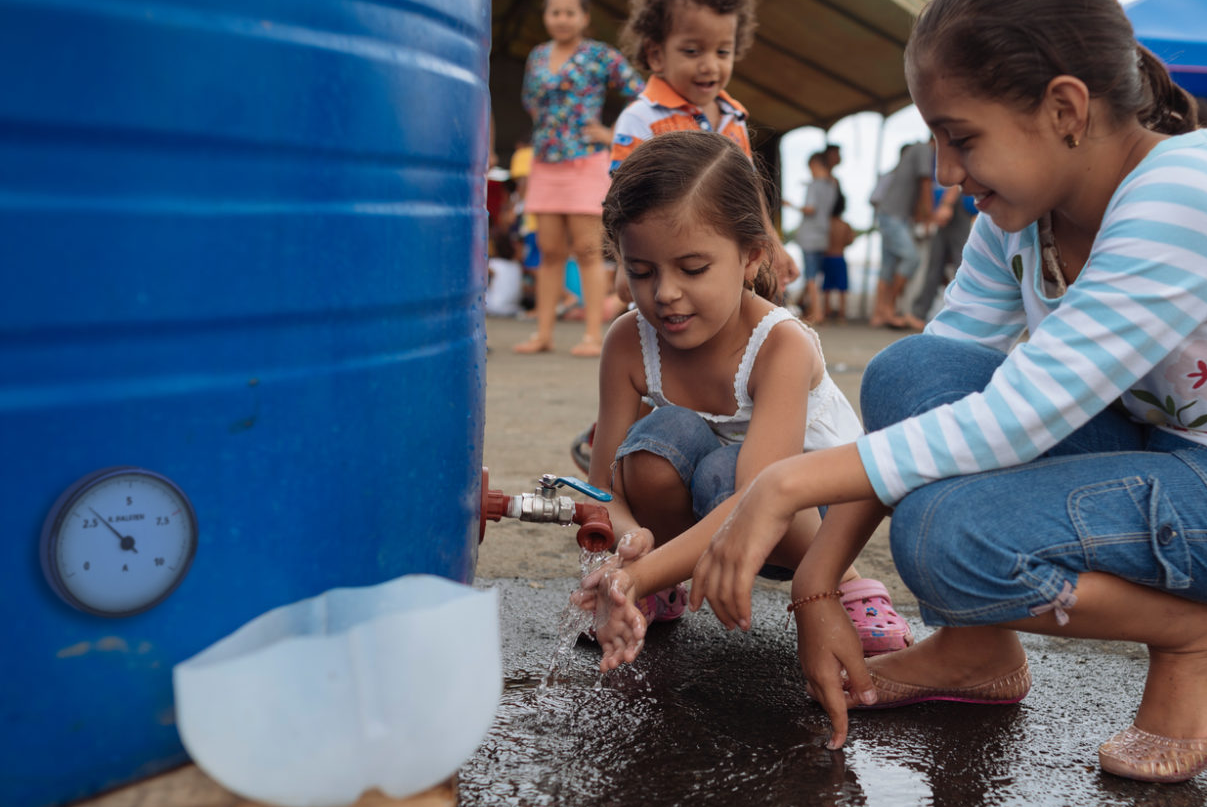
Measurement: 3 A
